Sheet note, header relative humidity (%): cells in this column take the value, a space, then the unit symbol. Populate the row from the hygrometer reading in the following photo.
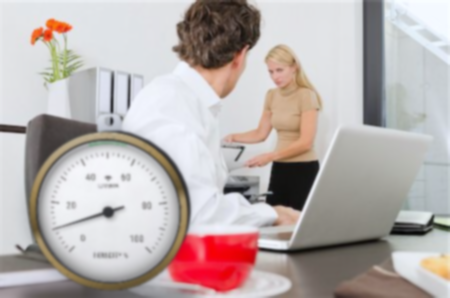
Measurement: 10 %
